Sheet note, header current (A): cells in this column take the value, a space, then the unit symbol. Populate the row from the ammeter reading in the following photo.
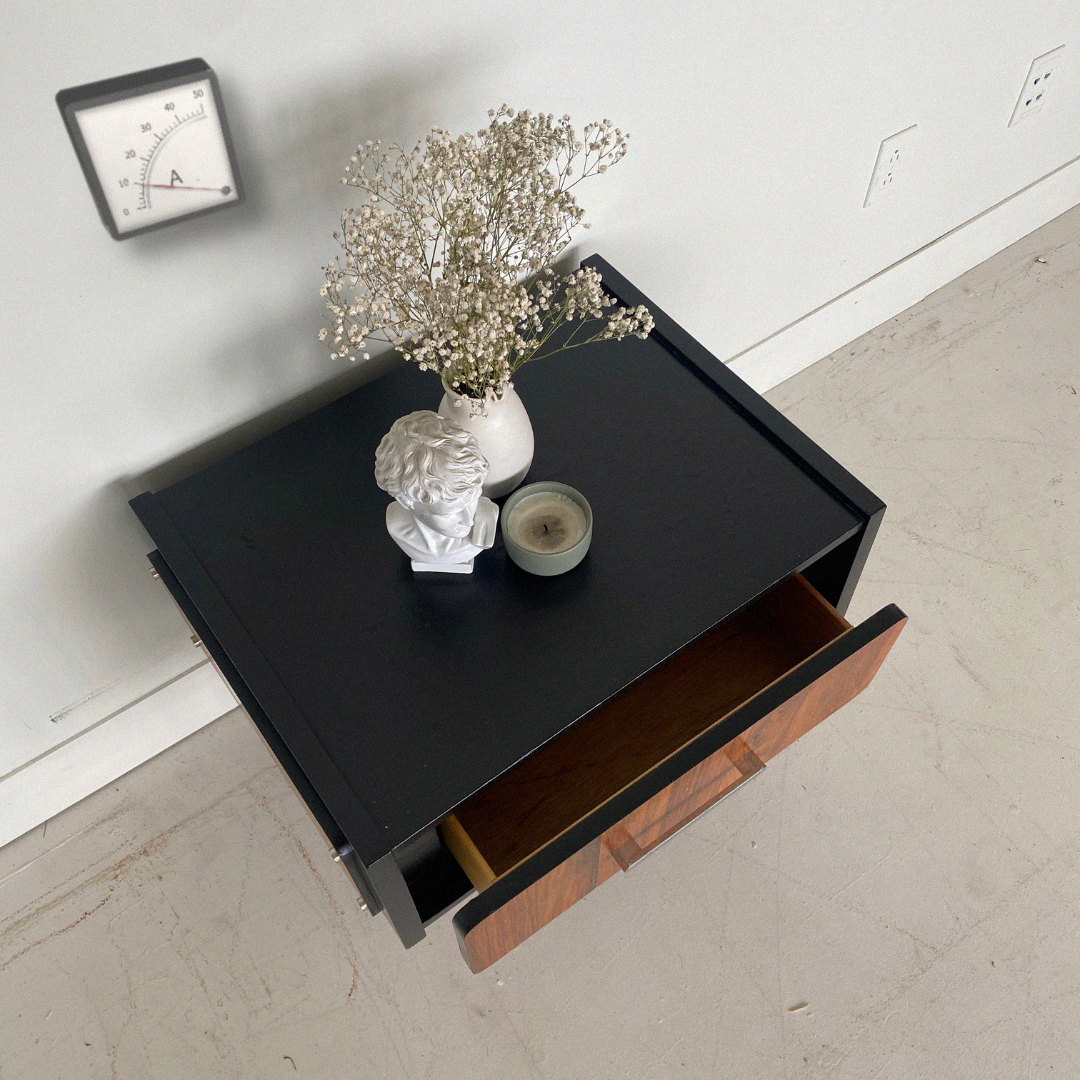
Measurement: 10 A
